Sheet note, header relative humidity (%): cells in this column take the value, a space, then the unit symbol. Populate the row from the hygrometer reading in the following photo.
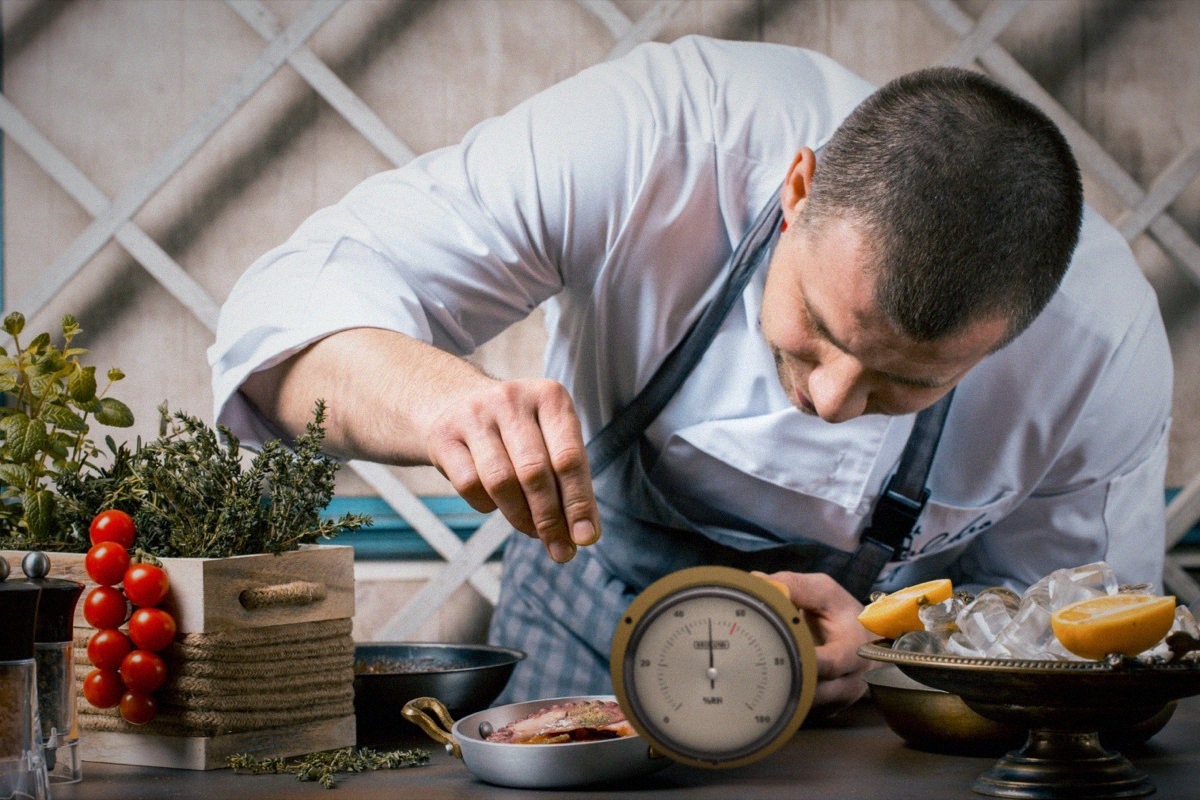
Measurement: 50 %
